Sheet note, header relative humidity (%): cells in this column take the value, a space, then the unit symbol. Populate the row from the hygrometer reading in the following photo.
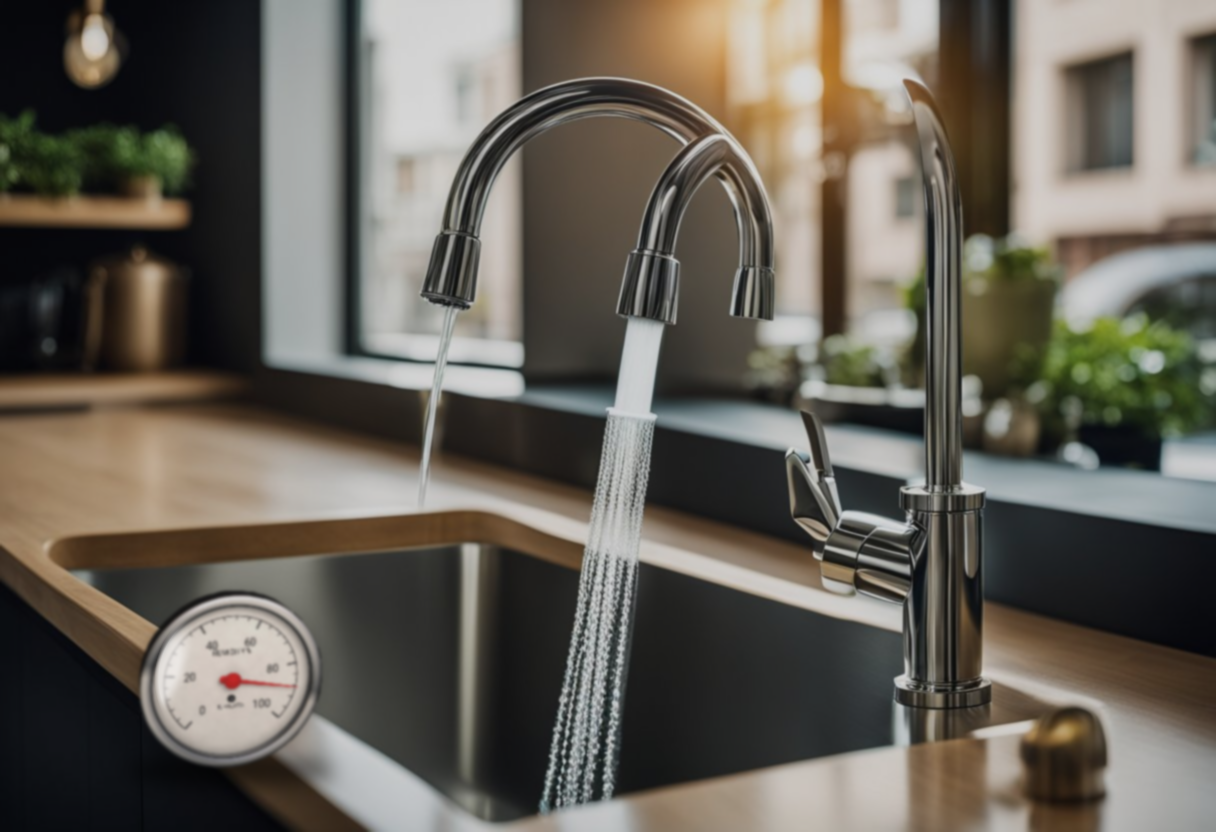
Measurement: 88 %
